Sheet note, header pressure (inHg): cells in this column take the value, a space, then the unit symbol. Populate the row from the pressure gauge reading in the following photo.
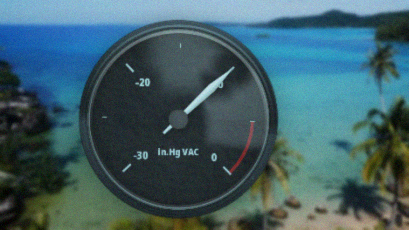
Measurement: -10 inHg
